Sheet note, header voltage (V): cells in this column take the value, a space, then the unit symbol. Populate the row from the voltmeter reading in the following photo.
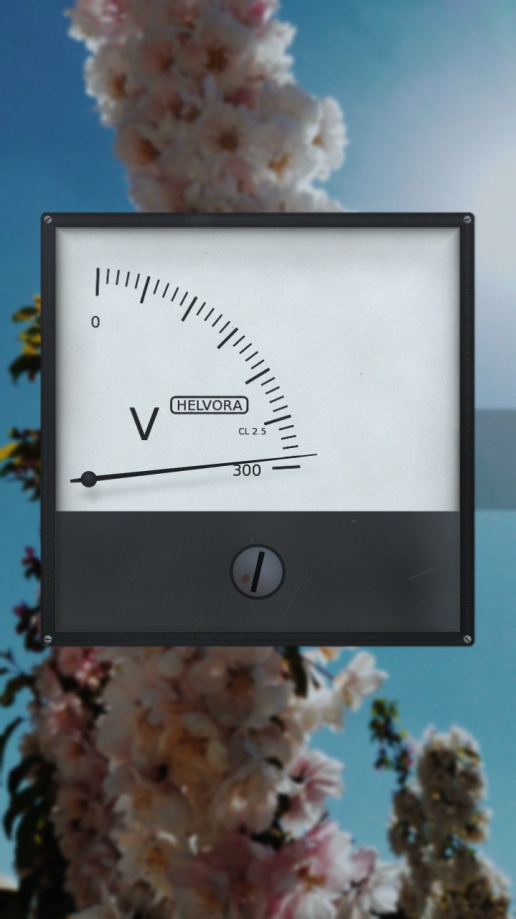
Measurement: 290 V
